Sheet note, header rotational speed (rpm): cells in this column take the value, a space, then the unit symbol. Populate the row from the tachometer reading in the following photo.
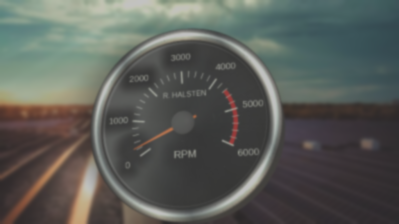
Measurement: 200 rpm
